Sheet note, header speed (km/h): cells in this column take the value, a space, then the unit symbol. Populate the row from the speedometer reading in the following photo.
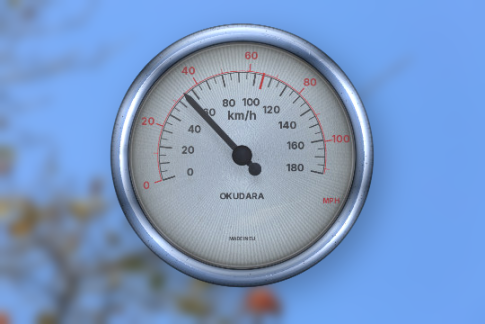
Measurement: 55 km/h
